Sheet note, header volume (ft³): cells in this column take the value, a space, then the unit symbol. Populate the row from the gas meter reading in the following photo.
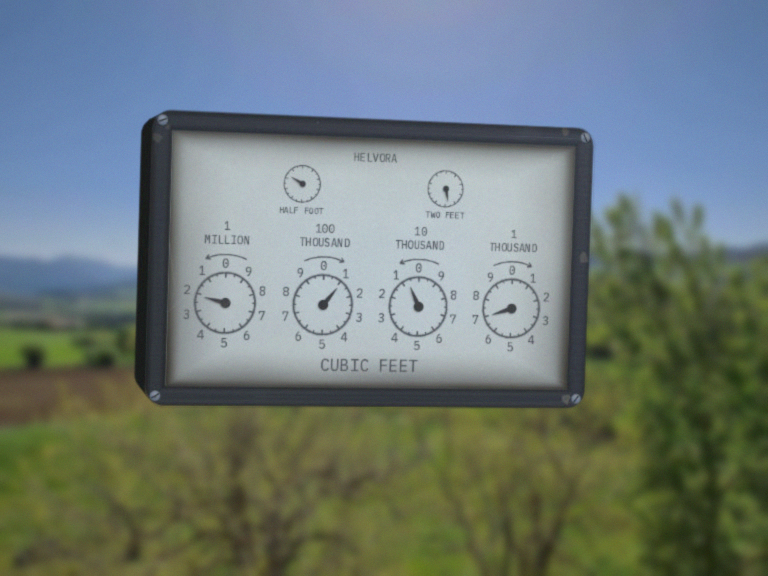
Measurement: 210700 ft³
